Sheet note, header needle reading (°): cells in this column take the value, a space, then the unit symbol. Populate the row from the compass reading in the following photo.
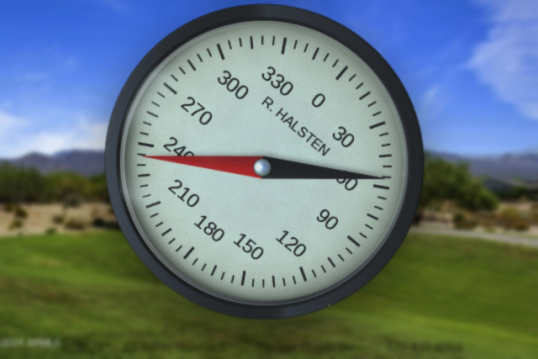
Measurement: 235 °
